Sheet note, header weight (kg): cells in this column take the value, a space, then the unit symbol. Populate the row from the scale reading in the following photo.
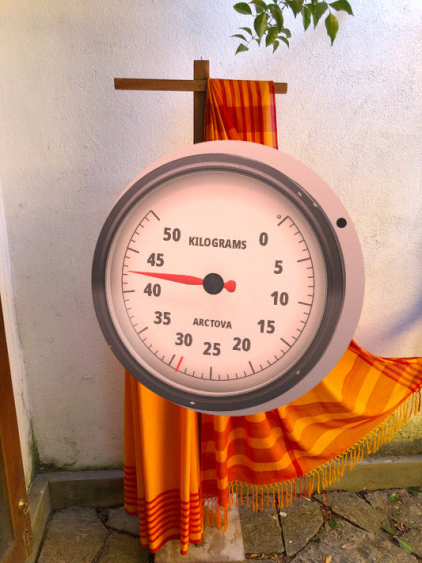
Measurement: 42.5 kg
